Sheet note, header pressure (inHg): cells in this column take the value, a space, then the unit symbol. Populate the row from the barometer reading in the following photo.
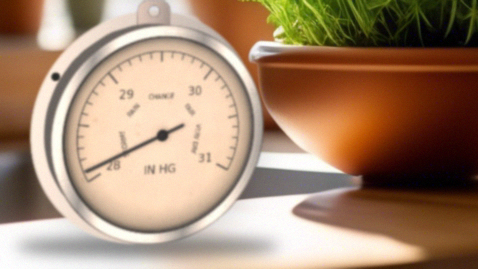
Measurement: 28.1 inHg
